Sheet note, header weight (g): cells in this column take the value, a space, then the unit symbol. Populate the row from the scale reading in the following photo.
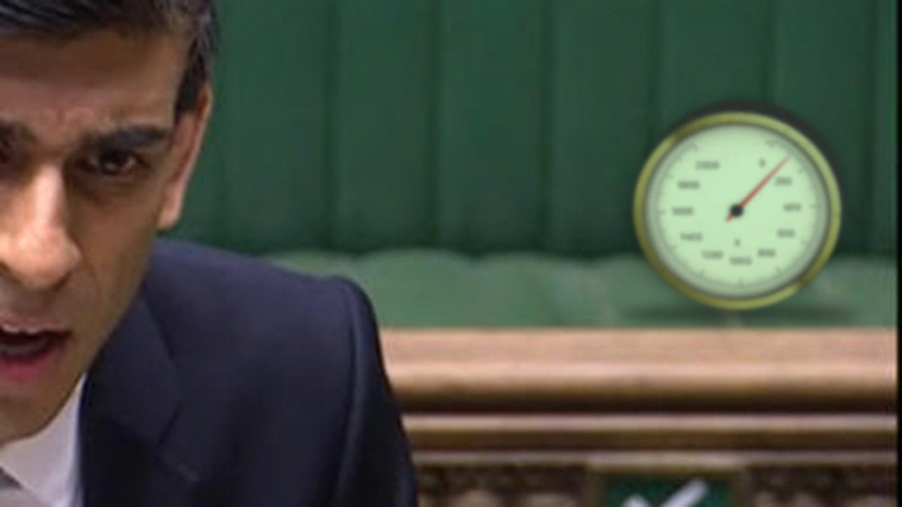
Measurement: 100 g
